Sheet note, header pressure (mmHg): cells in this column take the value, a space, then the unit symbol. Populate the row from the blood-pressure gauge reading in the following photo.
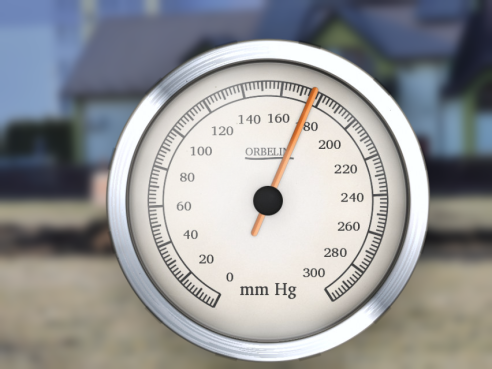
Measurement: 176 mmHg
